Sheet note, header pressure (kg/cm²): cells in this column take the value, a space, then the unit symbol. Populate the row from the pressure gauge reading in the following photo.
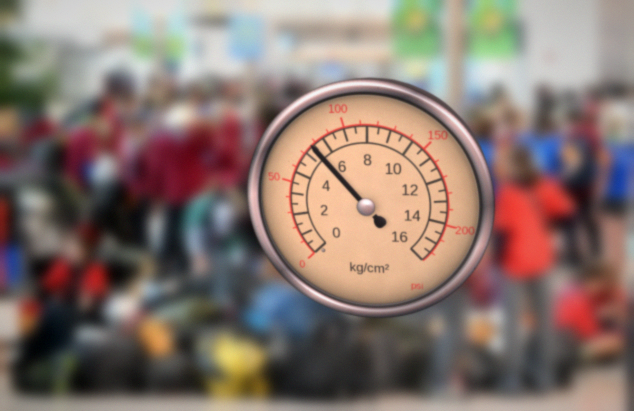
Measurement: 5.5 kg/cm²
